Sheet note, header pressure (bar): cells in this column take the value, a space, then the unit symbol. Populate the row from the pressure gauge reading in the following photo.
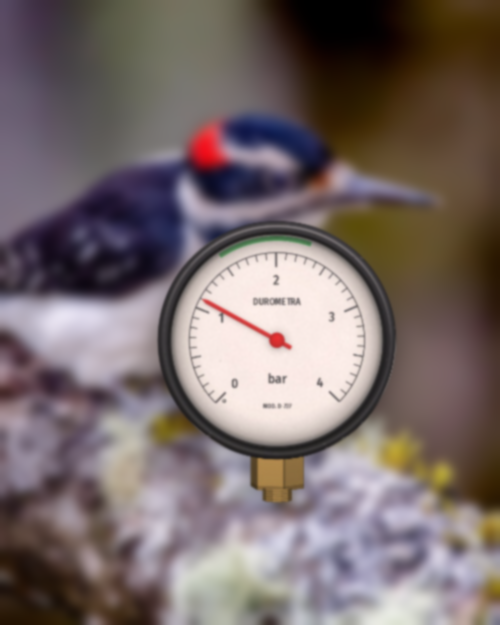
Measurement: 1.1 bar
